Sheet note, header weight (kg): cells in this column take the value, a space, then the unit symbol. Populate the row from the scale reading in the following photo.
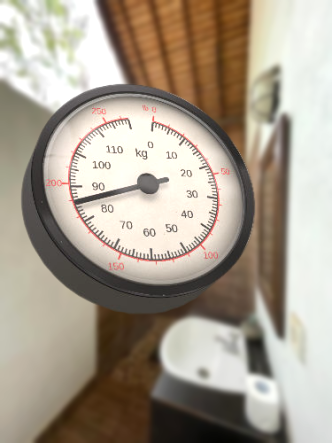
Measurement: 85 kg
